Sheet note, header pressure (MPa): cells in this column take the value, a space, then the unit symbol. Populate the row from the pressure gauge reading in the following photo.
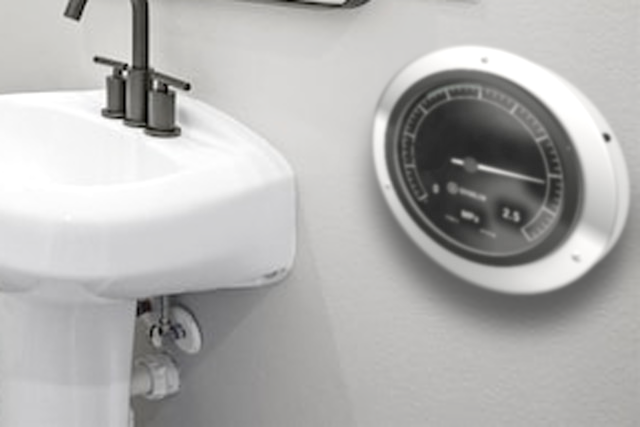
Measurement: 2.05 MPa
